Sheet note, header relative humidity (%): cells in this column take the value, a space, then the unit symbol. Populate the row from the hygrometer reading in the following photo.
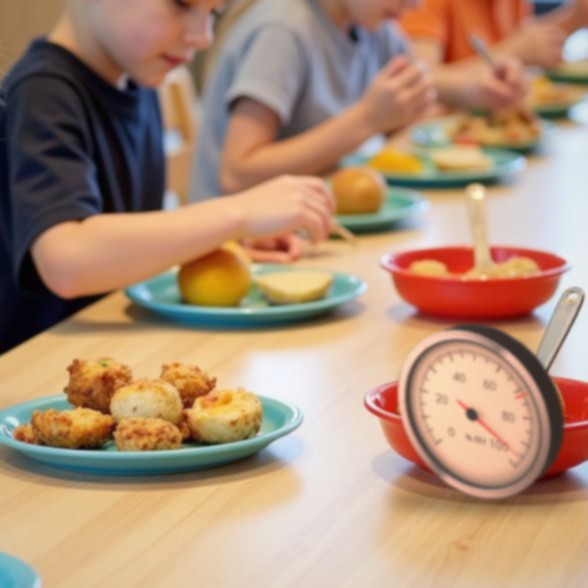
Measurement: 95 %
